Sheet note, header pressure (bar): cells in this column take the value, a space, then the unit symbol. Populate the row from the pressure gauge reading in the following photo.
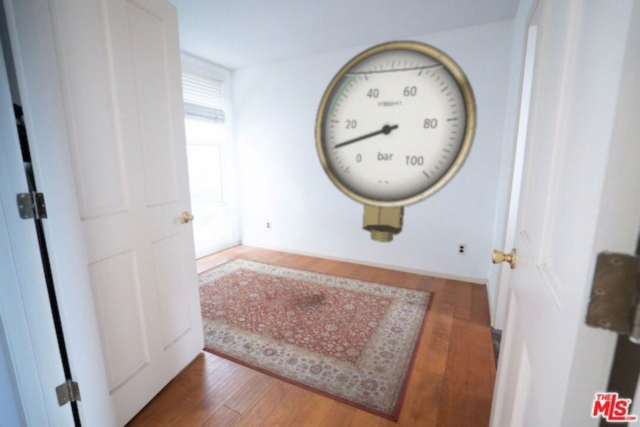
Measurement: 10 bar
